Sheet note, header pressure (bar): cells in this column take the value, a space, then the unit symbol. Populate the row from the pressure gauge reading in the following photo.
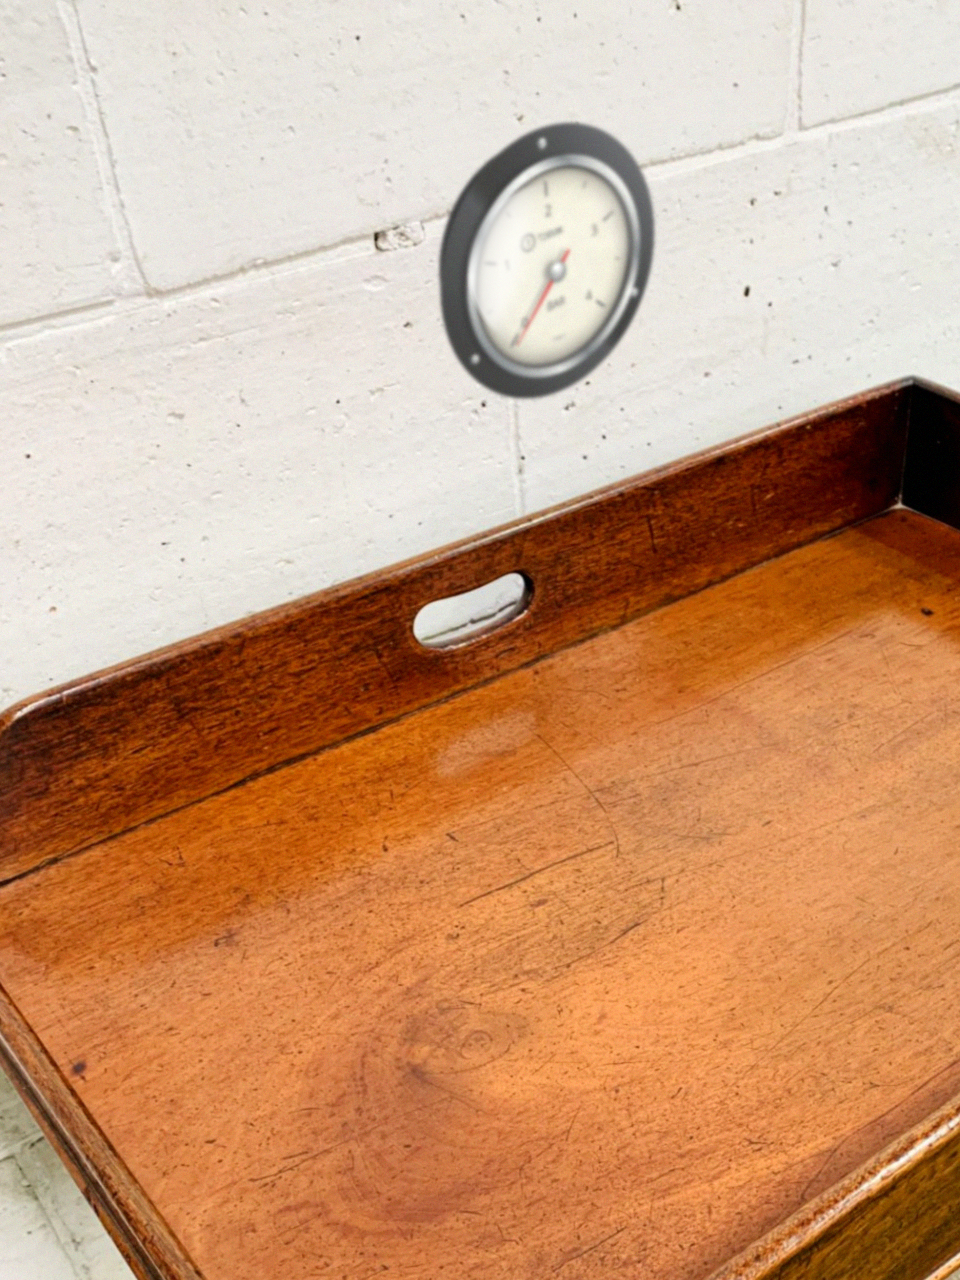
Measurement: 0 bar
